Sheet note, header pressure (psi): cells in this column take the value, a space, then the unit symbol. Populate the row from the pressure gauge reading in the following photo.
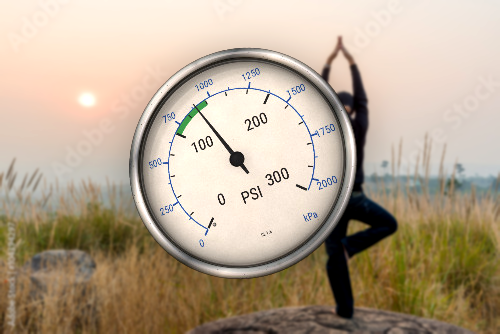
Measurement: 130 psi
